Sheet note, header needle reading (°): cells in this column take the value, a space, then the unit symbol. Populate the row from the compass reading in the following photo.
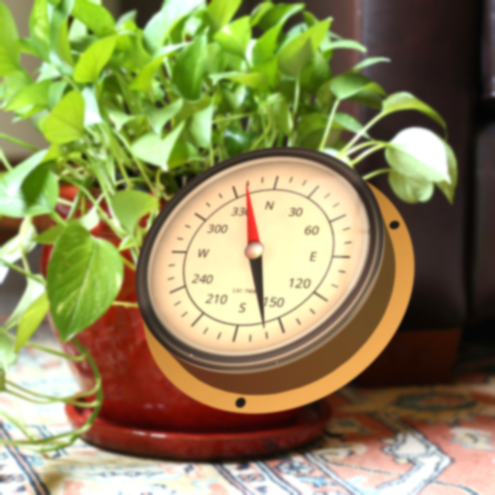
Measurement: 340 °
